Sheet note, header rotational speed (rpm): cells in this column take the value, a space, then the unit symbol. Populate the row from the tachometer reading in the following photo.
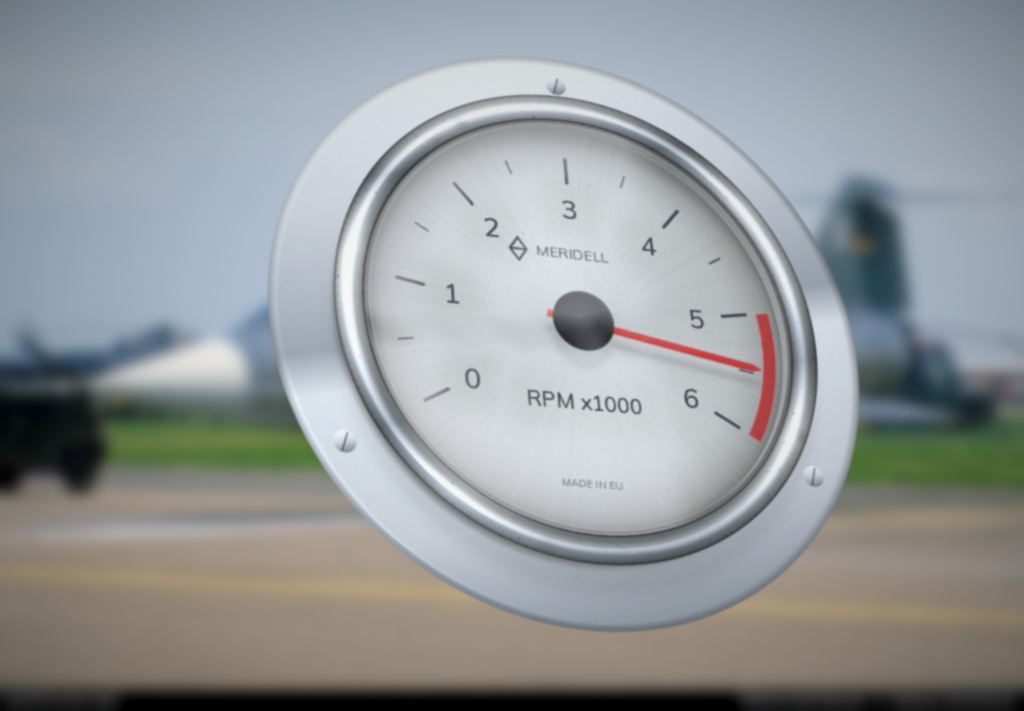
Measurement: 5500 rpm
